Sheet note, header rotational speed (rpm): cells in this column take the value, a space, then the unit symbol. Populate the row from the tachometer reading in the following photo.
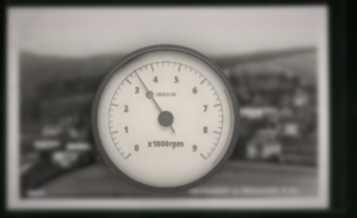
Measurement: 3400 rpm
